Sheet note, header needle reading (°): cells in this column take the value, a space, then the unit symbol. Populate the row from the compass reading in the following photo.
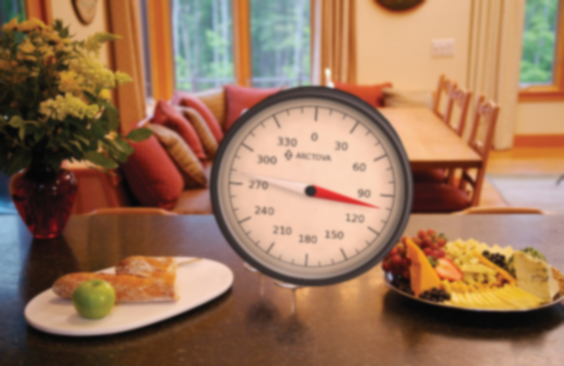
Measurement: 100 °
